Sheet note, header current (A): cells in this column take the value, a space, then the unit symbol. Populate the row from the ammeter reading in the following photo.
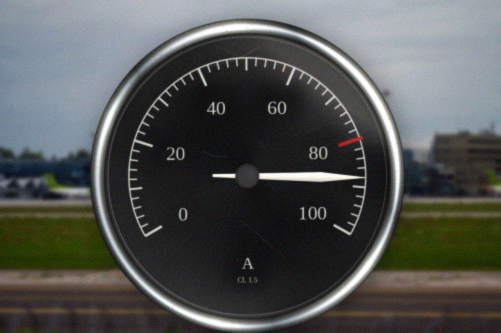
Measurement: 88 A
